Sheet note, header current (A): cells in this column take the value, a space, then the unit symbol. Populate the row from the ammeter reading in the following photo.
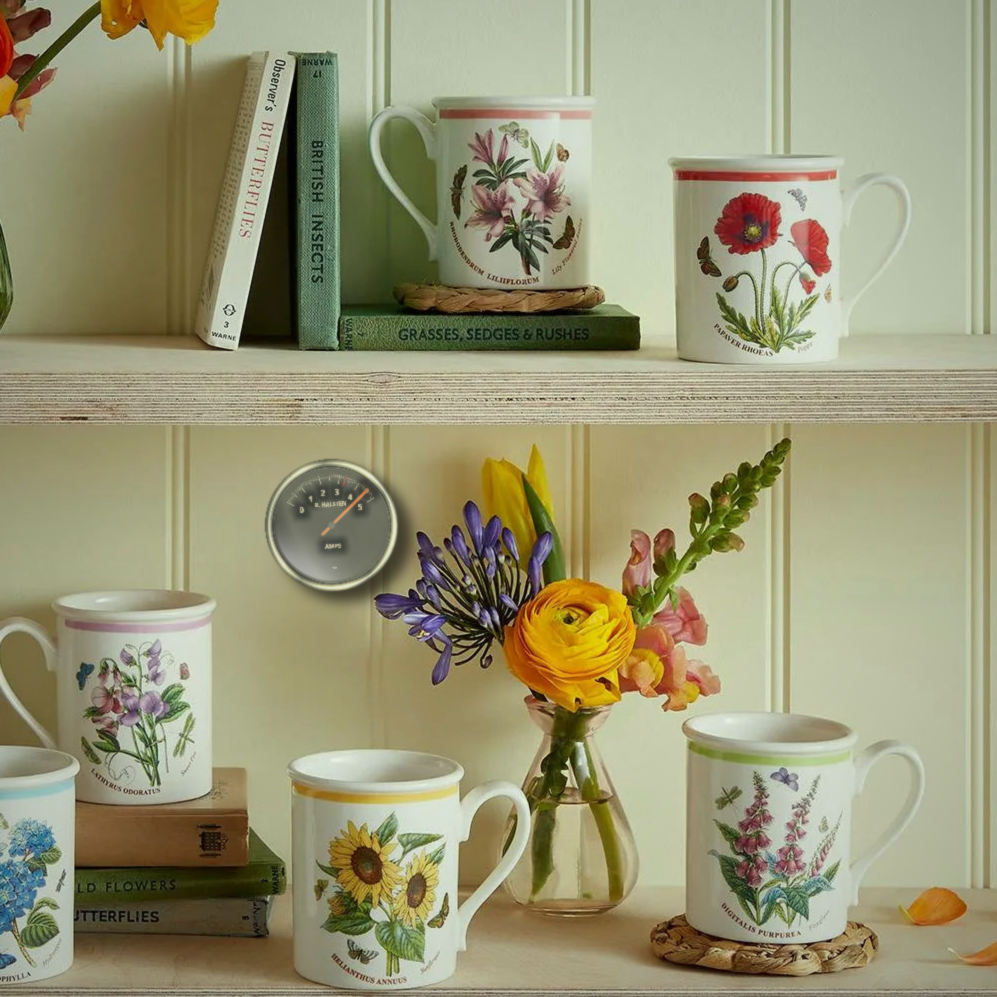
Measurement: 4.5 A
